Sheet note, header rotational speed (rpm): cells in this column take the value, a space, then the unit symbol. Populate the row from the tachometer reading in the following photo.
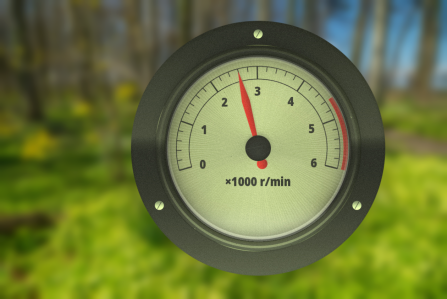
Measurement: 2600 rpm
